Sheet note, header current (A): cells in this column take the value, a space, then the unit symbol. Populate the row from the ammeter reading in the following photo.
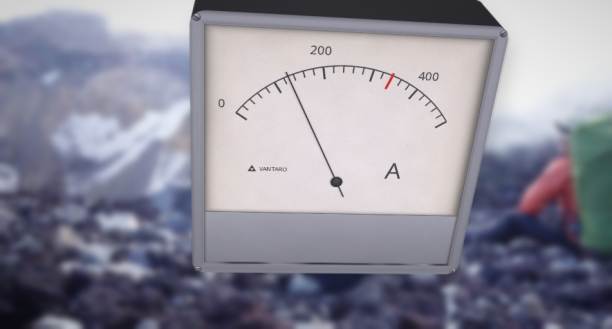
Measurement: 130 A
